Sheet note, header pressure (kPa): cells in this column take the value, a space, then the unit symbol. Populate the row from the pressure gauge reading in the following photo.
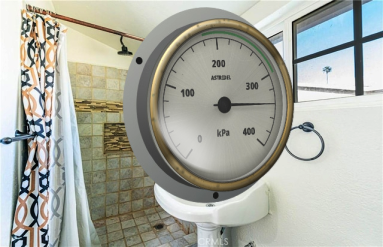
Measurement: 340 kPa
